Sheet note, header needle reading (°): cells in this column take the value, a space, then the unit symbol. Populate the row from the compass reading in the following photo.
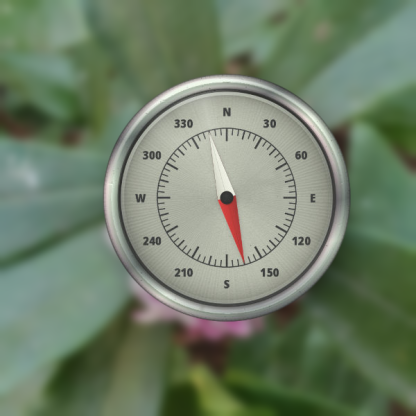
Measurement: 165 °
